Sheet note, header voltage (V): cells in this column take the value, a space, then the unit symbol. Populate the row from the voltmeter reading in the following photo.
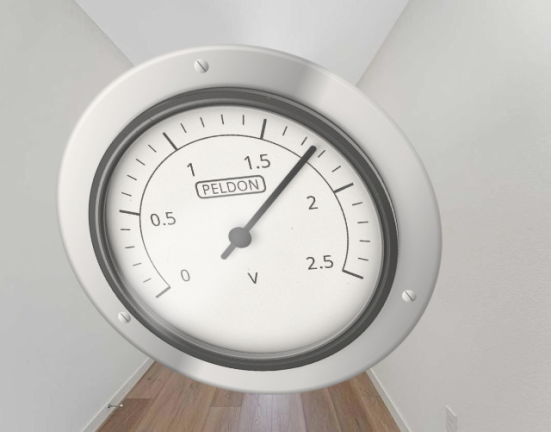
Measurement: 1.75 V
